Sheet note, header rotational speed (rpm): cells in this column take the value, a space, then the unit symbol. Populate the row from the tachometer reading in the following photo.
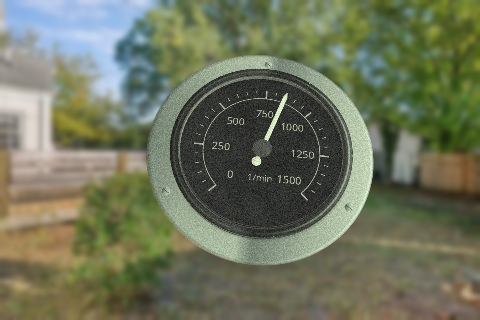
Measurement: 850 rpm
